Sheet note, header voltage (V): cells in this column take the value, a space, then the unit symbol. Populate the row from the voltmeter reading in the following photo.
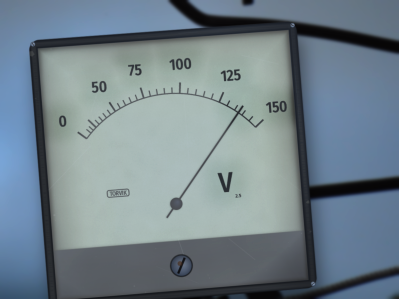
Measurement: 137.5 V
